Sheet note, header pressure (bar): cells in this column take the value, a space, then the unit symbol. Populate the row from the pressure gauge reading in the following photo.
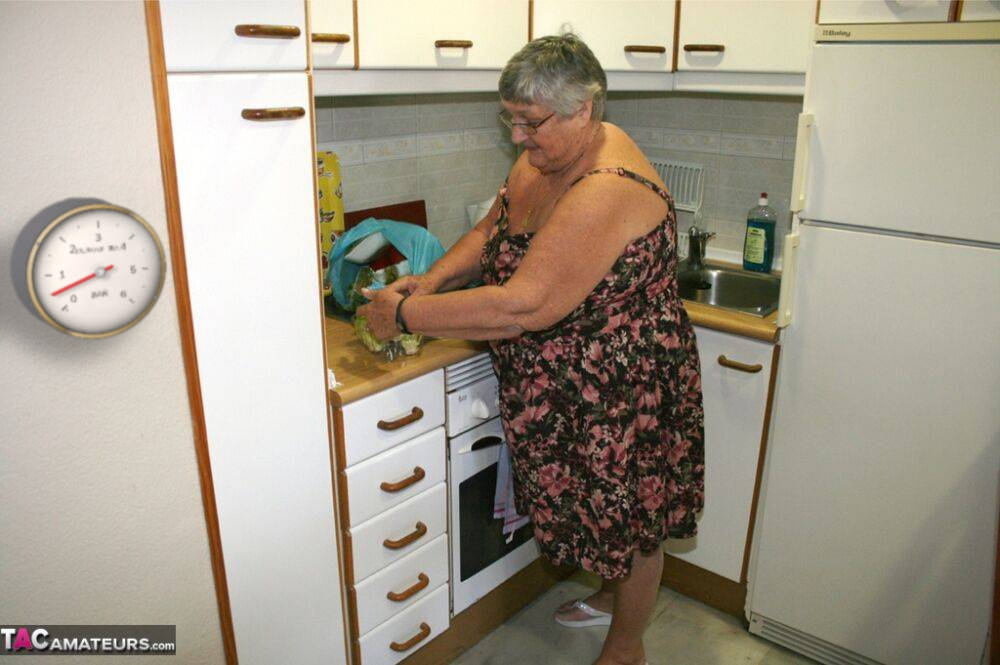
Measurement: 0.5 bar
